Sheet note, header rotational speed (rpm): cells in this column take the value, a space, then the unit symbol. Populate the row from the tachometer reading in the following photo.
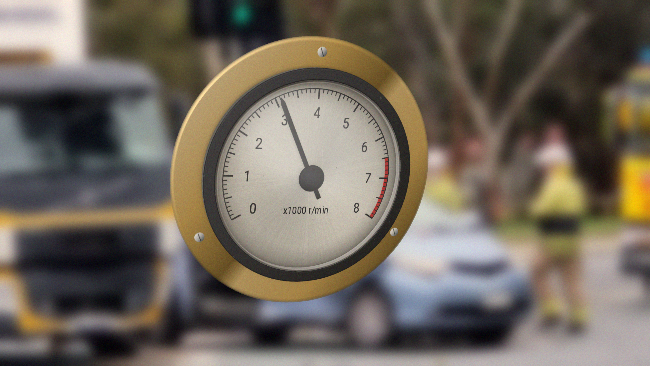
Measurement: 3100 rpm
